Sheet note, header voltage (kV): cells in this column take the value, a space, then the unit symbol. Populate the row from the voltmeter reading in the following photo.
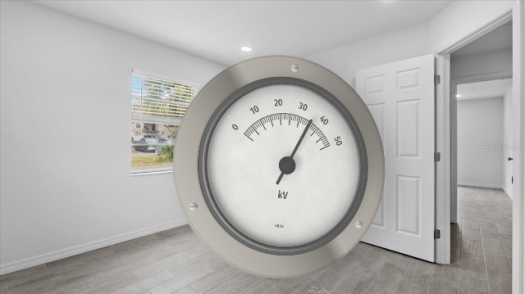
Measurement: 35 kV
